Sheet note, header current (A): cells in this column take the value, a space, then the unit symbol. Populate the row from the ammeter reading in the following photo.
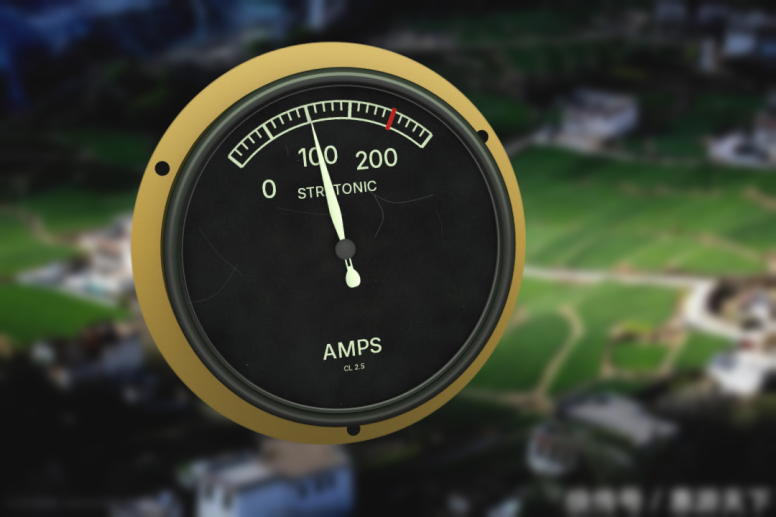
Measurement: 100 A
